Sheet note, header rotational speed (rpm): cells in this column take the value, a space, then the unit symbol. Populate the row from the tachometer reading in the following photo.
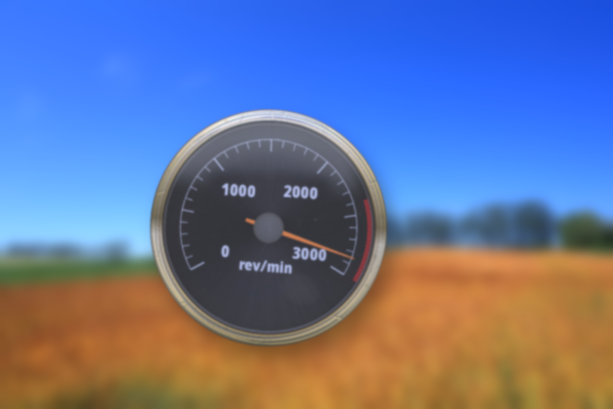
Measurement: 2850 rpm
